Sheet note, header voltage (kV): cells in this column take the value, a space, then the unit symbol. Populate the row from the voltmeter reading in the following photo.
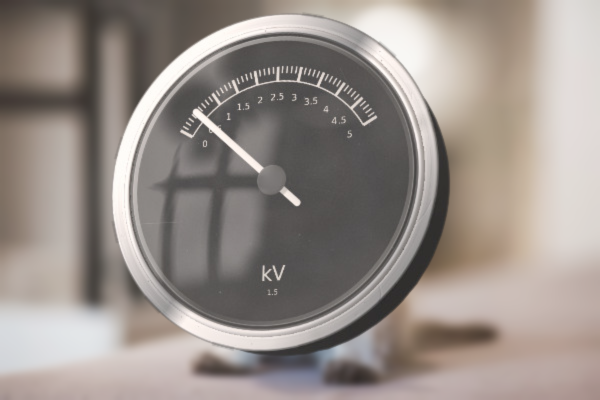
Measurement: 0.5 kV
